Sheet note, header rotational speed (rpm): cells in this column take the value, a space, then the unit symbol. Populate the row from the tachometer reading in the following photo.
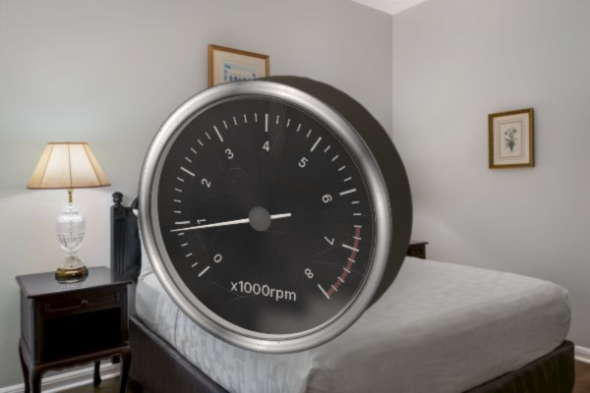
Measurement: 900 rpm
